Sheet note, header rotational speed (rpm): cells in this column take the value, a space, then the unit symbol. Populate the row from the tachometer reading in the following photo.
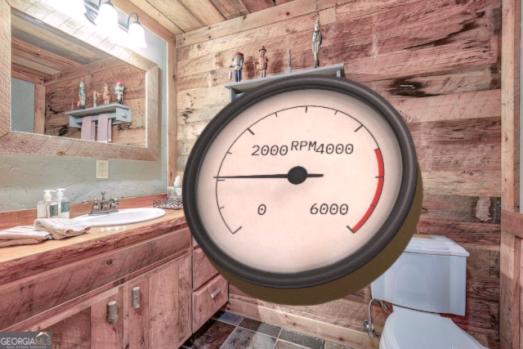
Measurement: 1000 rpm
